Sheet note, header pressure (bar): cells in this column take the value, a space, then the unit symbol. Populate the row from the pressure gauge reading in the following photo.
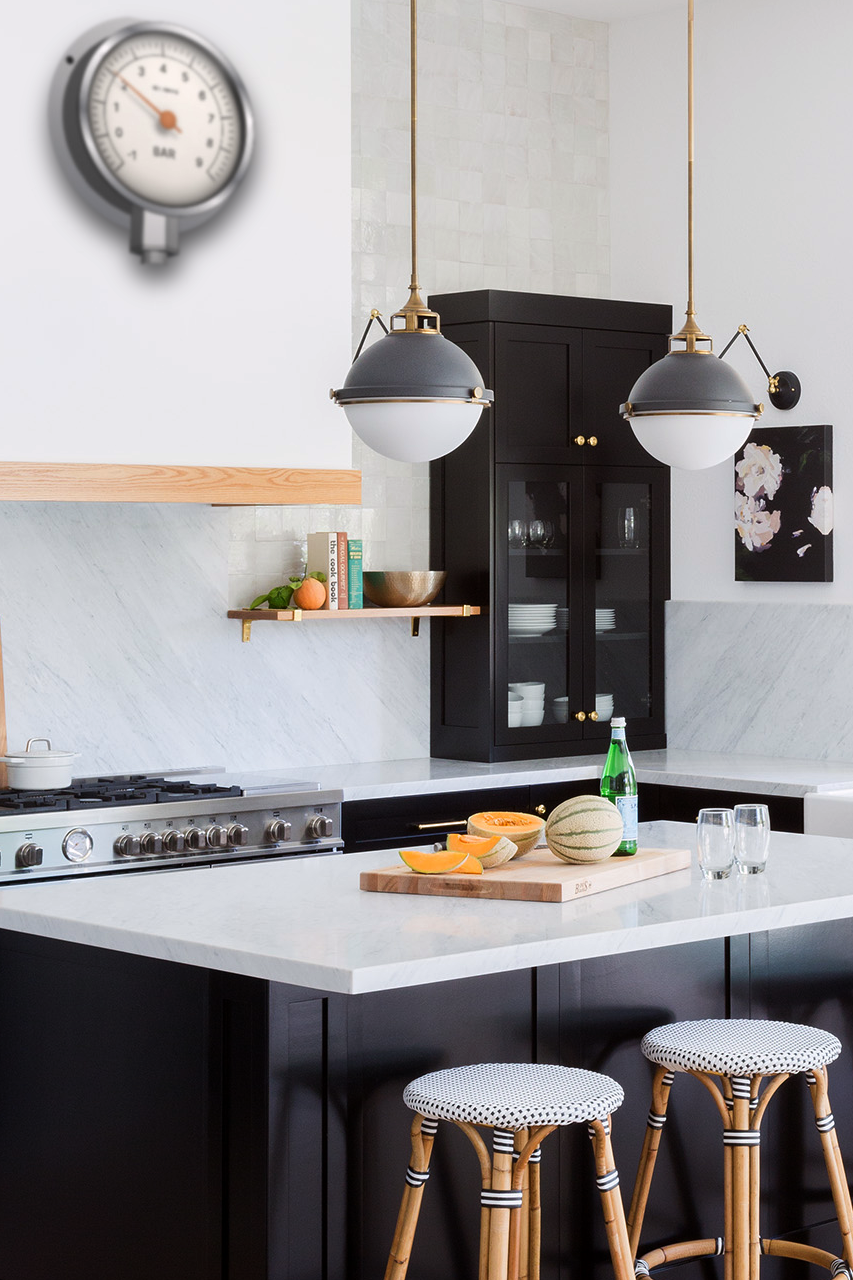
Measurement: 2 bar
